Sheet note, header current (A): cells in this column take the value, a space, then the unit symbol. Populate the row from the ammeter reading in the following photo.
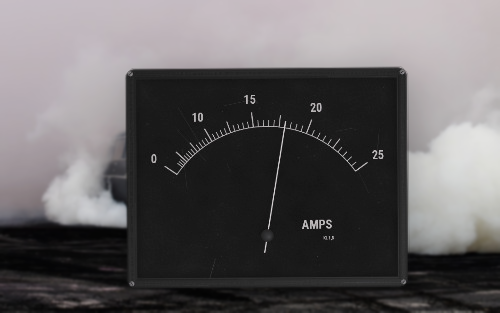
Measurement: 18 A
